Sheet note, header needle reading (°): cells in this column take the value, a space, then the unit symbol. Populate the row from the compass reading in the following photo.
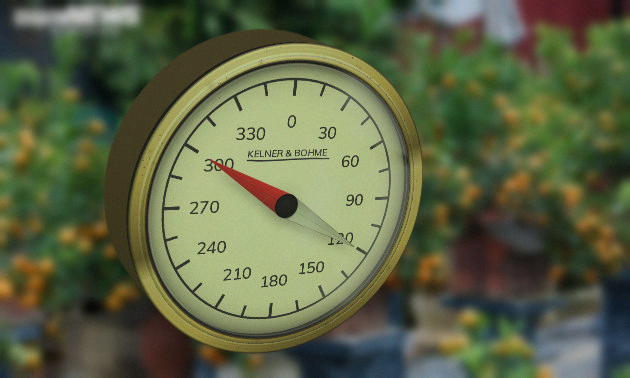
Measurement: 300 °
